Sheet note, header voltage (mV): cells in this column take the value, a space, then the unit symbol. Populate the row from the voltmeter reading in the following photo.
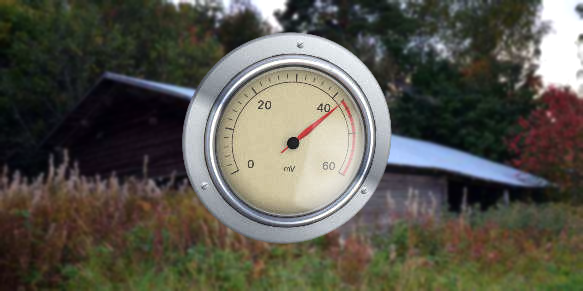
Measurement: 42 mV
